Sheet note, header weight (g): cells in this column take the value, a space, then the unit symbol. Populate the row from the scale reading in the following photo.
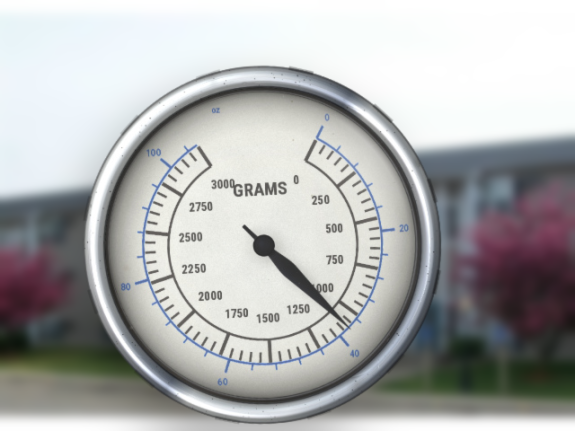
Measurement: 1075 g
